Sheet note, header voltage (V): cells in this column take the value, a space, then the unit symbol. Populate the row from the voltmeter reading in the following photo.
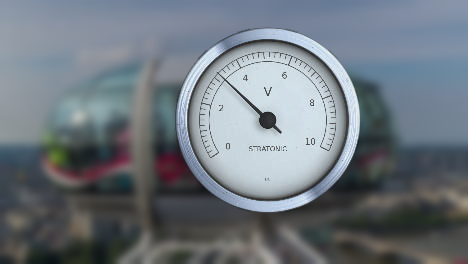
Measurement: 3.2 V
